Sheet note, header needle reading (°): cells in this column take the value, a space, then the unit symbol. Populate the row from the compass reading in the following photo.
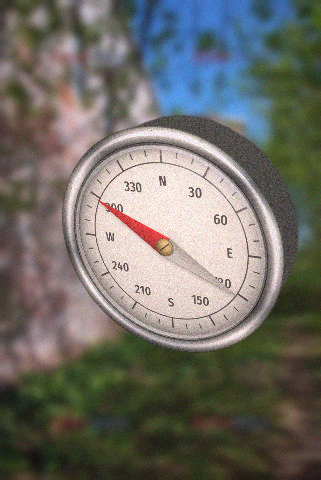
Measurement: 300 °
